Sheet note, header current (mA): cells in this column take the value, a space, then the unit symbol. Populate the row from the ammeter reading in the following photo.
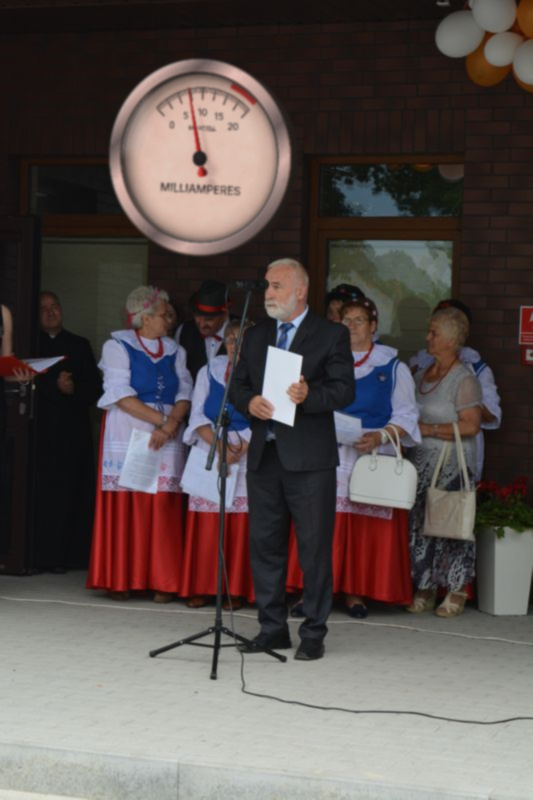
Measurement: 7.5 mA
